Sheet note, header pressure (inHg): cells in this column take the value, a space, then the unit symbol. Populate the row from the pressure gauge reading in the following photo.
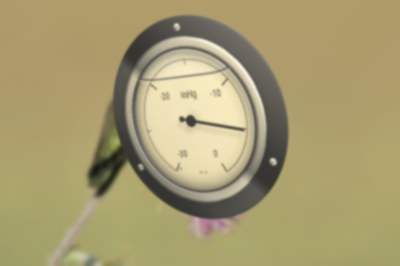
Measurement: -5 inHg
